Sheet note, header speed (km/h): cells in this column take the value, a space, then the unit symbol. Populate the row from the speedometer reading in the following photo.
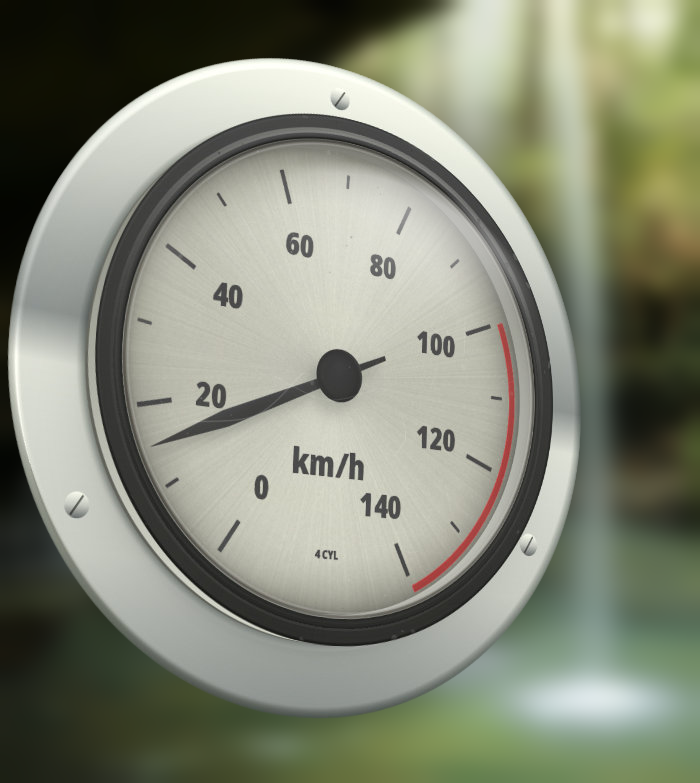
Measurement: 15 km/h
